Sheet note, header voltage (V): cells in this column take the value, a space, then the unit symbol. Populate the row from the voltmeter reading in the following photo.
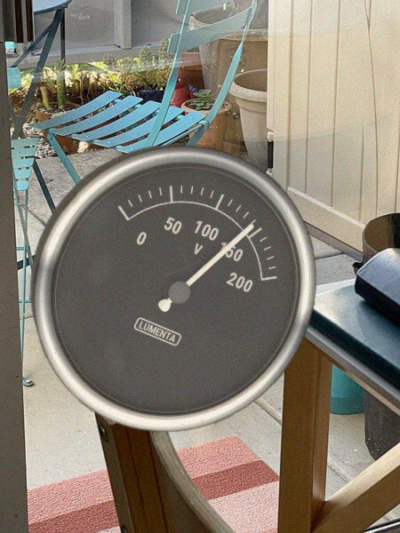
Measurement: 140 V
